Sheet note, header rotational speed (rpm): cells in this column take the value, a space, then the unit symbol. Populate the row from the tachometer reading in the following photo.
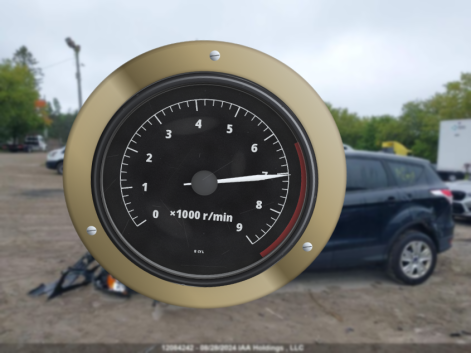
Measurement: 7000 rpm
